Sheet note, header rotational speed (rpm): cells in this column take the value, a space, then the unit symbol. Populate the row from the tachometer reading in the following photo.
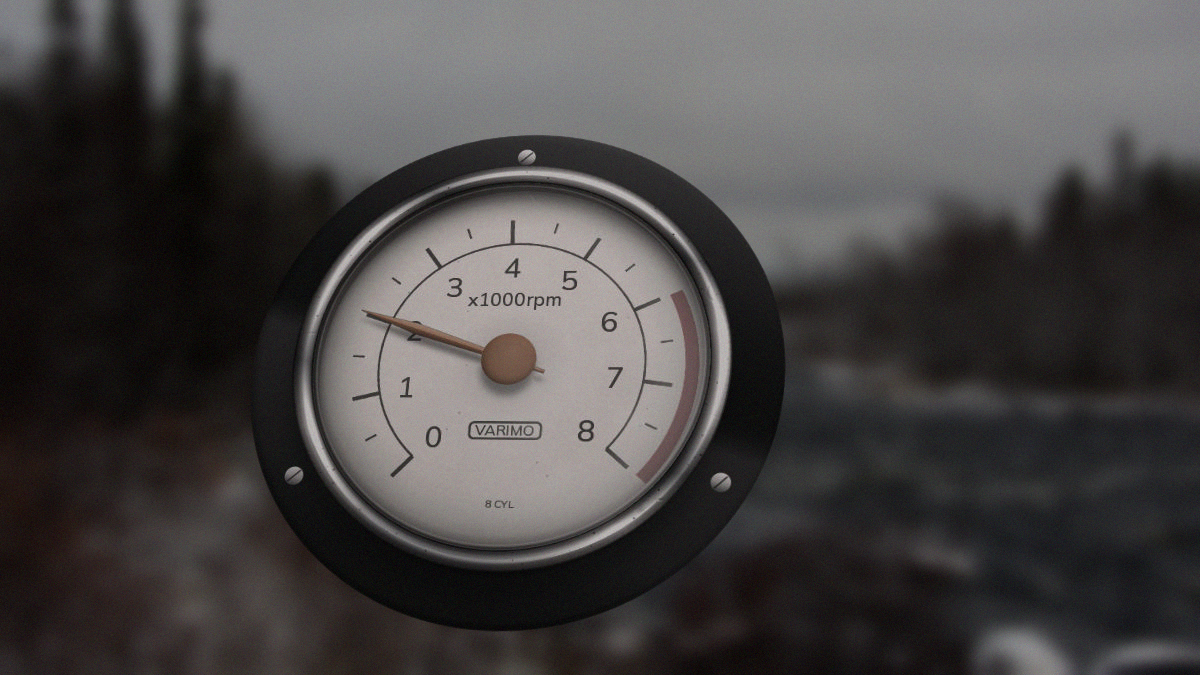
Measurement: 2000 rpm
